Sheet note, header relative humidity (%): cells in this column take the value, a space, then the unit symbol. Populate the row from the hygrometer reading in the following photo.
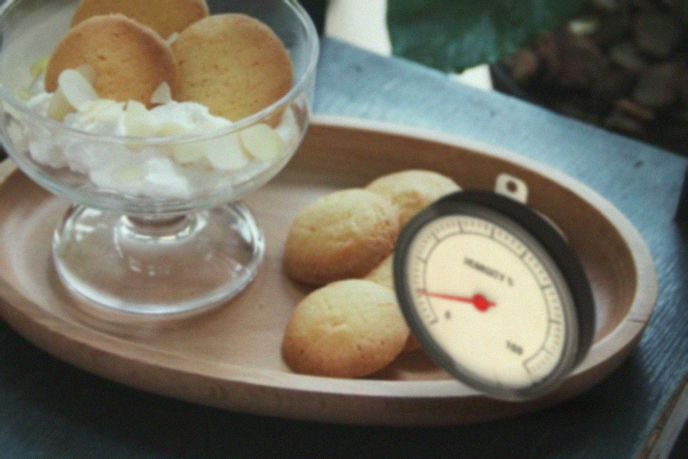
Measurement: 10 %
